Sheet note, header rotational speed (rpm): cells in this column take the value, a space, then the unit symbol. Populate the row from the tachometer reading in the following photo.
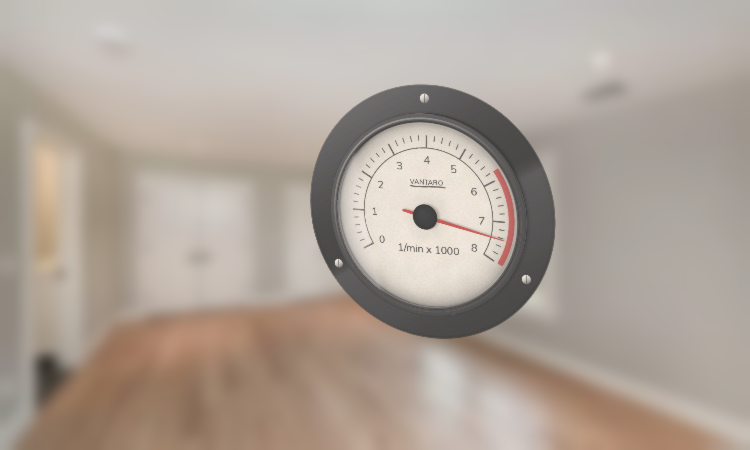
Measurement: 7400 rpm
